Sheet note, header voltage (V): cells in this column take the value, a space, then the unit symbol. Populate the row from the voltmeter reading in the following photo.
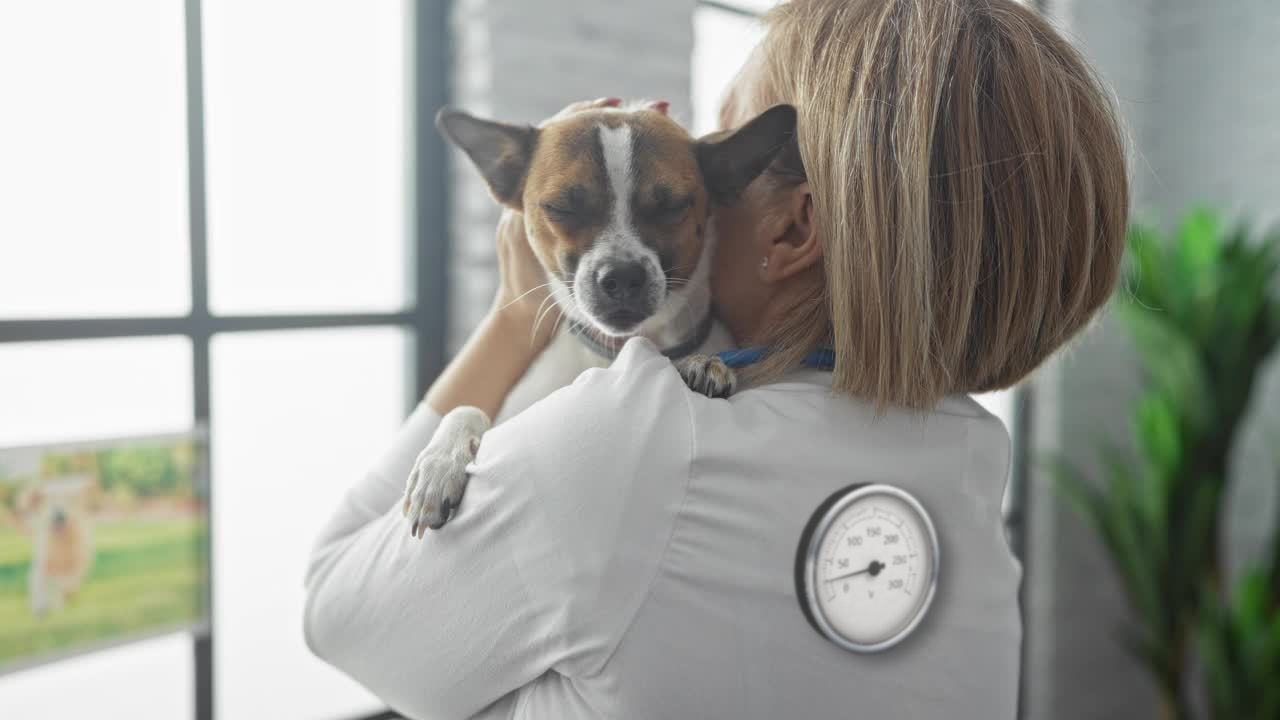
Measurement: 25 V
